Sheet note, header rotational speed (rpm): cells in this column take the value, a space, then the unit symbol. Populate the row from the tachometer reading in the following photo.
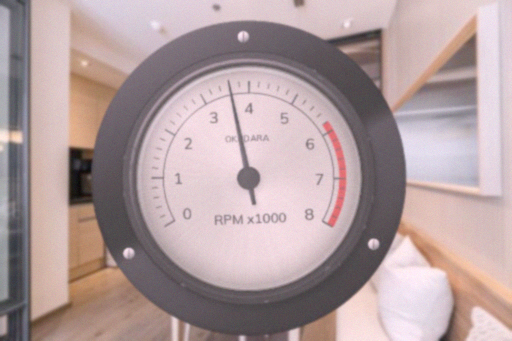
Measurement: 3600 rpm
